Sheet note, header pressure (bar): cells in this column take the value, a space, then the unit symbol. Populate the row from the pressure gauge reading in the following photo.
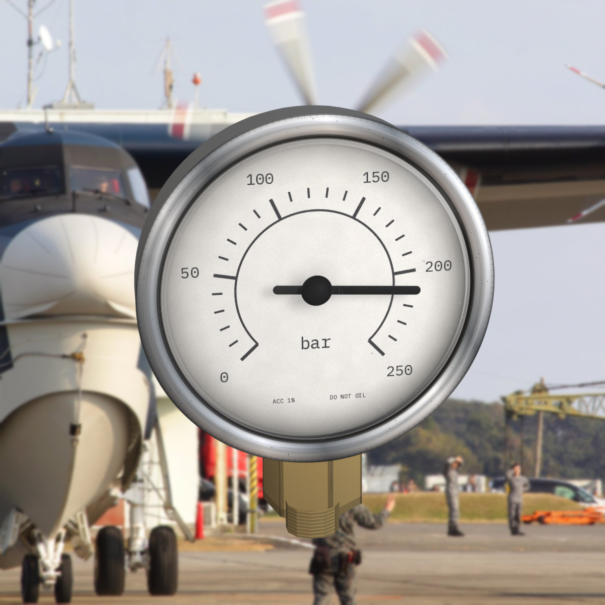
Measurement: 210 bar
